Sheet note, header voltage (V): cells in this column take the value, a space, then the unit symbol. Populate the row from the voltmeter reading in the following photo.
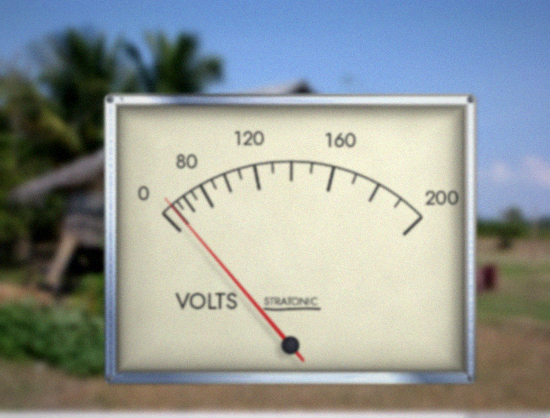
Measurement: 40 V
